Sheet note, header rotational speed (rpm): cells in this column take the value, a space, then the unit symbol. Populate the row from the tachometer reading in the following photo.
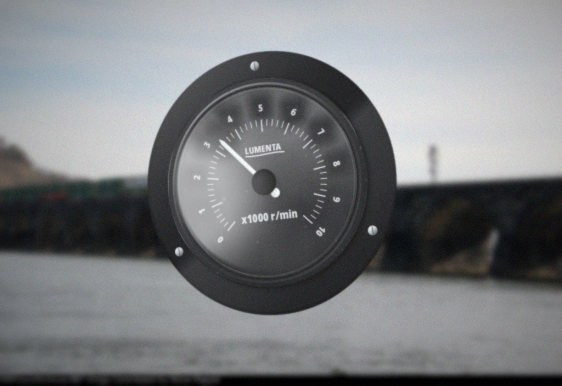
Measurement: 3400 rpm
